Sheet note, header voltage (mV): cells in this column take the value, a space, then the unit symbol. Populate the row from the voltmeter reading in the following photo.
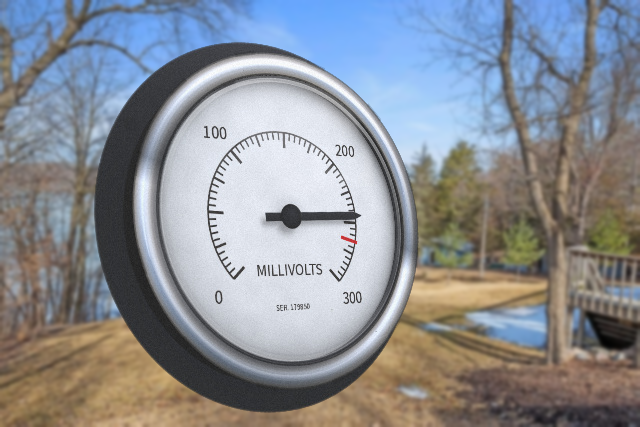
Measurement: 245 mV
